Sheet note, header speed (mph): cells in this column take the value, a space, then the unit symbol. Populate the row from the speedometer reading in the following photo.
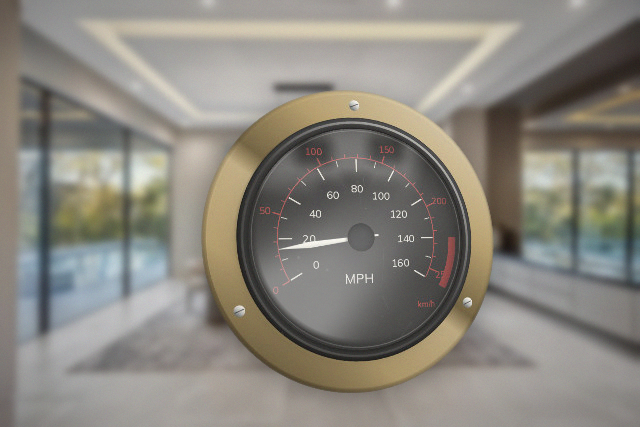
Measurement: 15 mph
